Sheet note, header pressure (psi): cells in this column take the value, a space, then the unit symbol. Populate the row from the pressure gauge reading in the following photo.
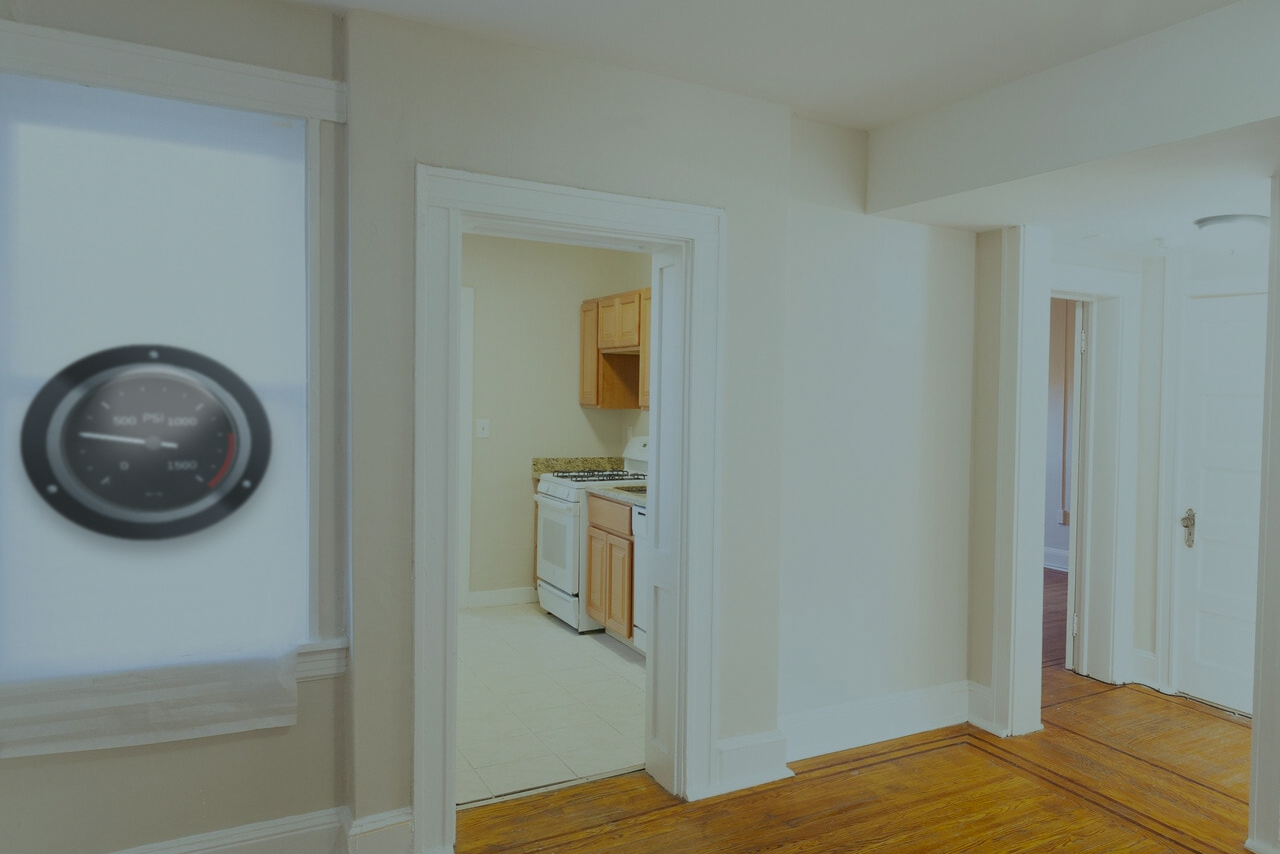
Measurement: 300 psi
